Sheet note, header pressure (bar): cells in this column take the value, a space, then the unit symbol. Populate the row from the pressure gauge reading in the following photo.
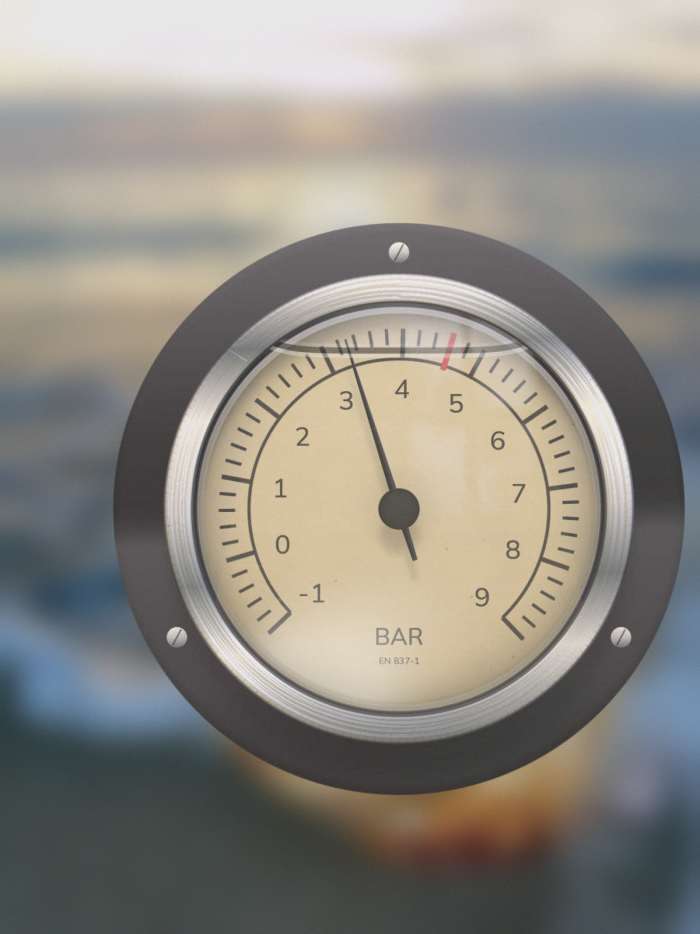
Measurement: 3.3 bar
